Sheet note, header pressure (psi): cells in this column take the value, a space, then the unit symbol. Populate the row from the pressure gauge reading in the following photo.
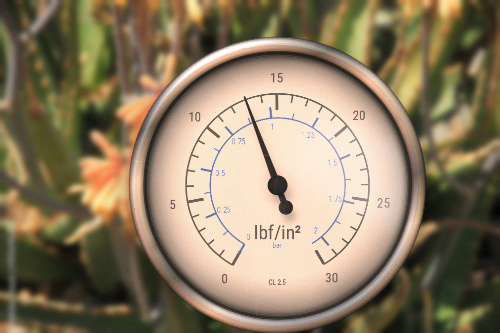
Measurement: 13 psi
